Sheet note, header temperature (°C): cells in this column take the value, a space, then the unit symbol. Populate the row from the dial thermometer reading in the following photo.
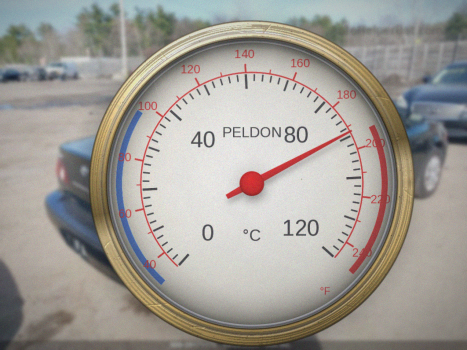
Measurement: 89 °C
